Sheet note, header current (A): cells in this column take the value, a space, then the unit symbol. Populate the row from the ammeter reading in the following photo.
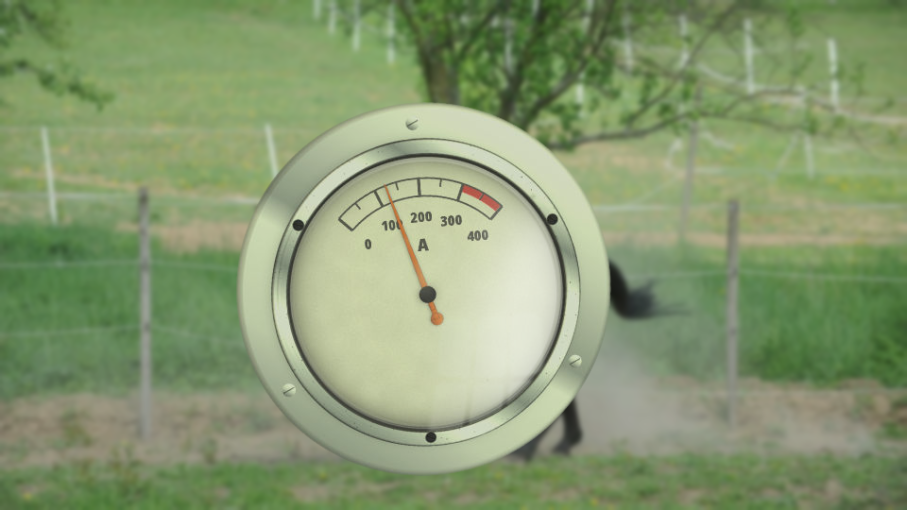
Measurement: 125 A
